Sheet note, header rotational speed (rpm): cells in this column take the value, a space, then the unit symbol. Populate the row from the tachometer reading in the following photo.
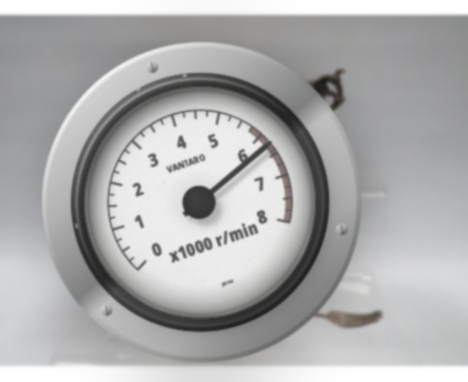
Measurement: 6250 rpm
